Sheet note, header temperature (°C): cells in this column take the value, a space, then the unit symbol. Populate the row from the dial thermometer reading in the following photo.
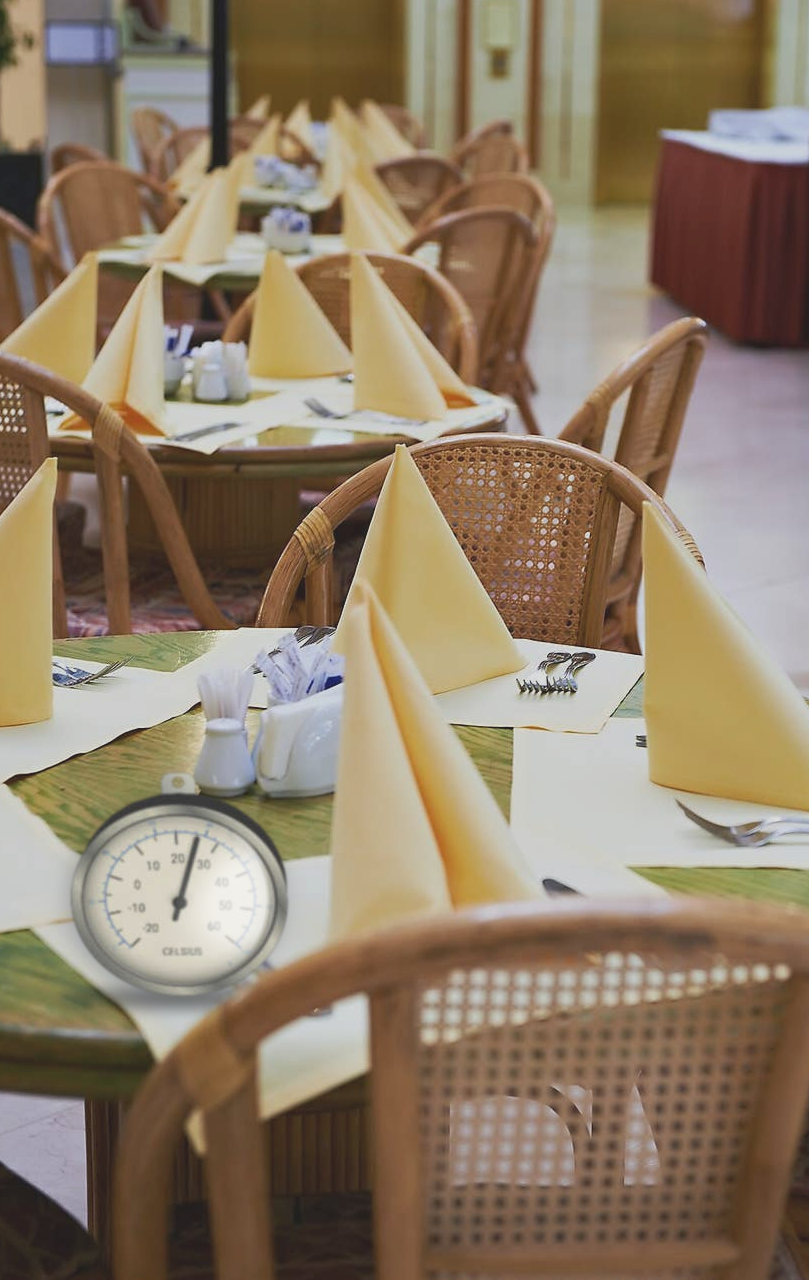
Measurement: 25 °C
